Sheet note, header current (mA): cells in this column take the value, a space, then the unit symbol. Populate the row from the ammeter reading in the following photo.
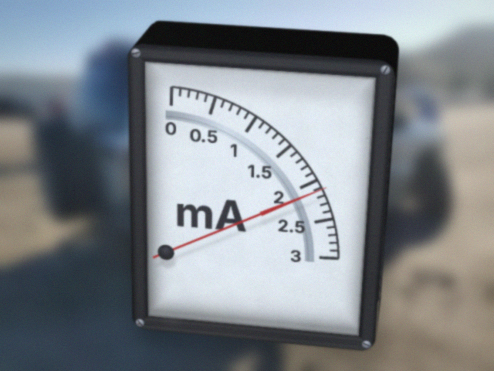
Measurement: 2.1 mA
